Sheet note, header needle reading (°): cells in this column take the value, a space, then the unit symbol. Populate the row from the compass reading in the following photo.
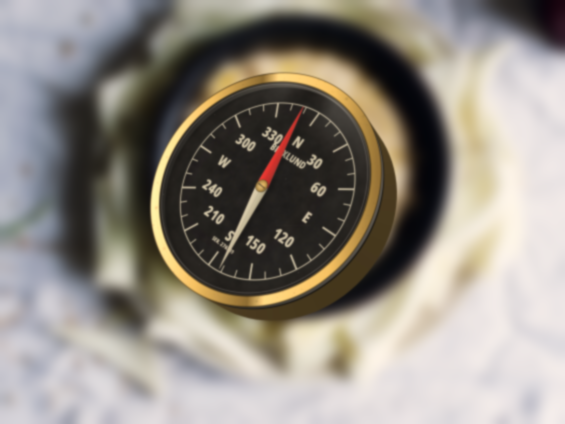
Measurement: 350 °
